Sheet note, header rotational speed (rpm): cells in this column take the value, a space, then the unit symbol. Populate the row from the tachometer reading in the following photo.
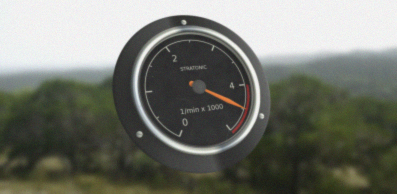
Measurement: 4500 rpm
